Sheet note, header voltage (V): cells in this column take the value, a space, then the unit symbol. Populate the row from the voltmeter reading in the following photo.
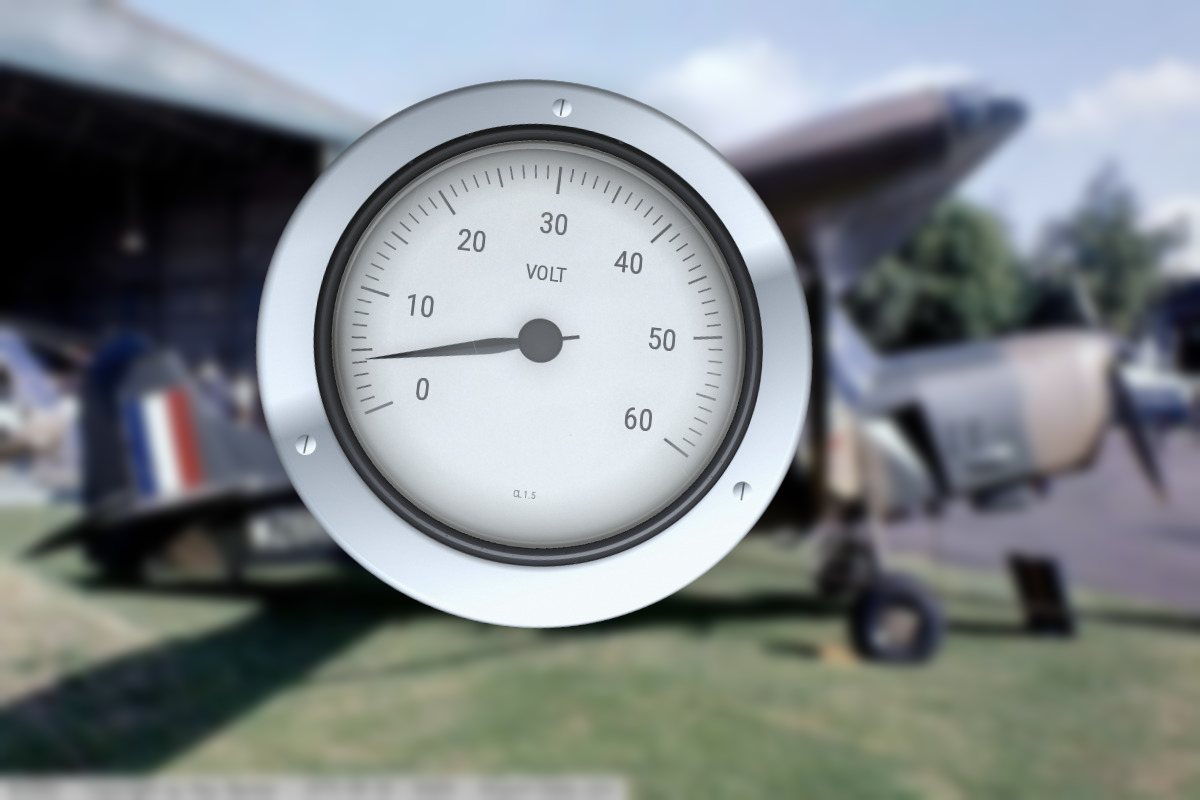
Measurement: 4 V
